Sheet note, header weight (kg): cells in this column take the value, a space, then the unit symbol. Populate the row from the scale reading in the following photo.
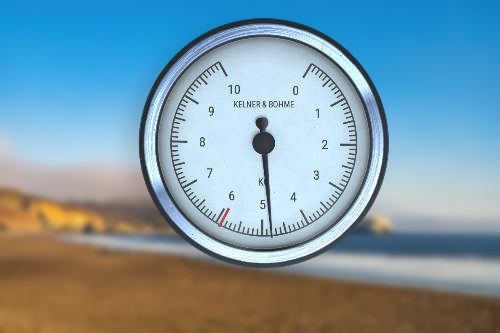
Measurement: 4.8 kg
